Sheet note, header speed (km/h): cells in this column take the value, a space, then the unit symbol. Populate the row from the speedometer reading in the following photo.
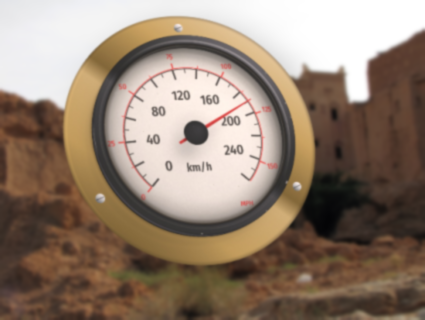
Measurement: 190 km/h
